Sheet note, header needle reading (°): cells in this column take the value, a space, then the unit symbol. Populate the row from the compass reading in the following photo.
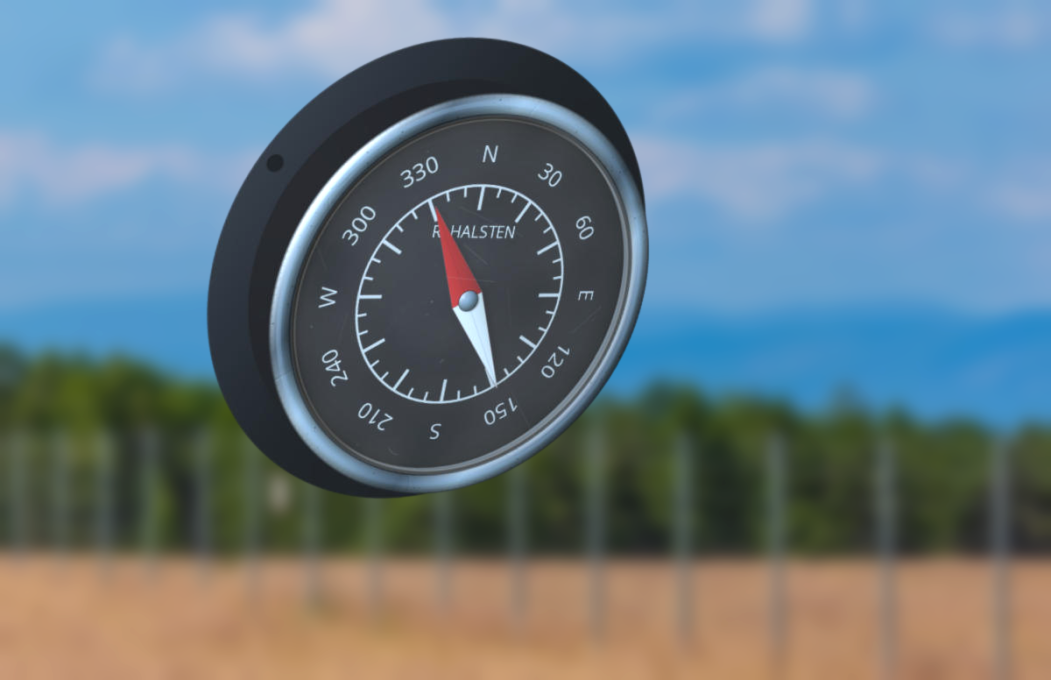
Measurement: 330 °
